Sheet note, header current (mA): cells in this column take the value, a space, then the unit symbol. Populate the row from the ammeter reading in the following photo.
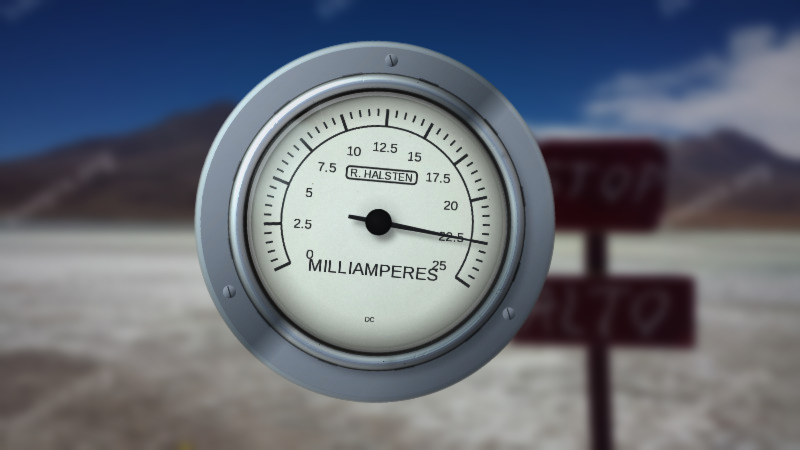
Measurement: 22.5 mA
